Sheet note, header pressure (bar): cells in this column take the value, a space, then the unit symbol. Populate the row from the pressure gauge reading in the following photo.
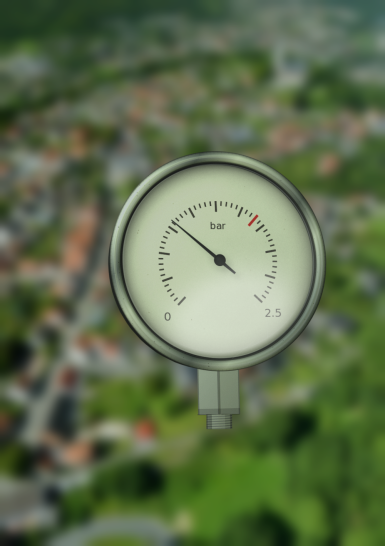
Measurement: 0.8 bar
